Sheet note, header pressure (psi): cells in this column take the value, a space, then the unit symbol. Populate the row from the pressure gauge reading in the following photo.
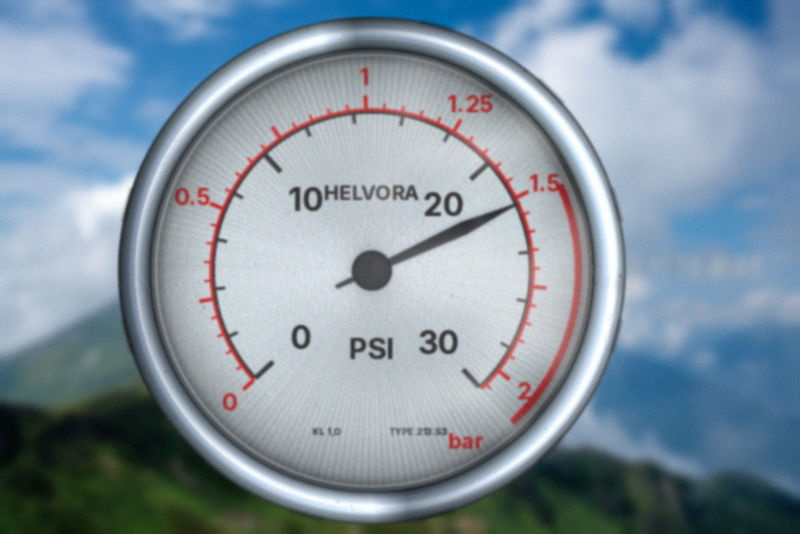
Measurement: 22 psi
